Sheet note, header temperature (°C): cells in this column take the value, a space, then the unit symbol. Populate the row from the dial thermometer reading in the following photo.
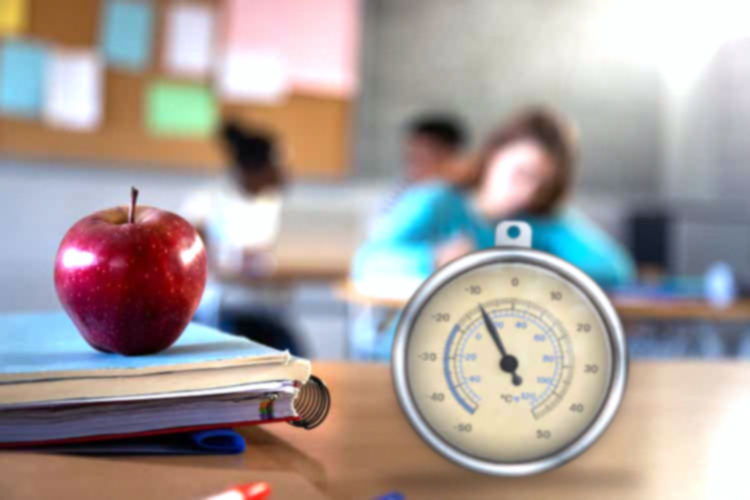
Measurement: -10 °C
